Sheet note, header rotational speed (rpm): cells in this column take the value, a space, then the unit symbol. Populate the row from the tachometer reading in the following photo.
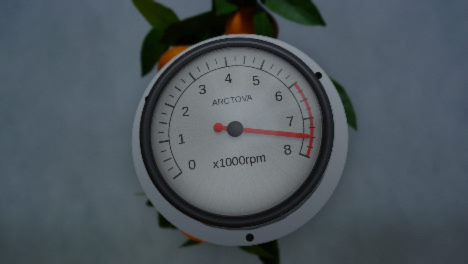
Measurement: 7500 rpm
